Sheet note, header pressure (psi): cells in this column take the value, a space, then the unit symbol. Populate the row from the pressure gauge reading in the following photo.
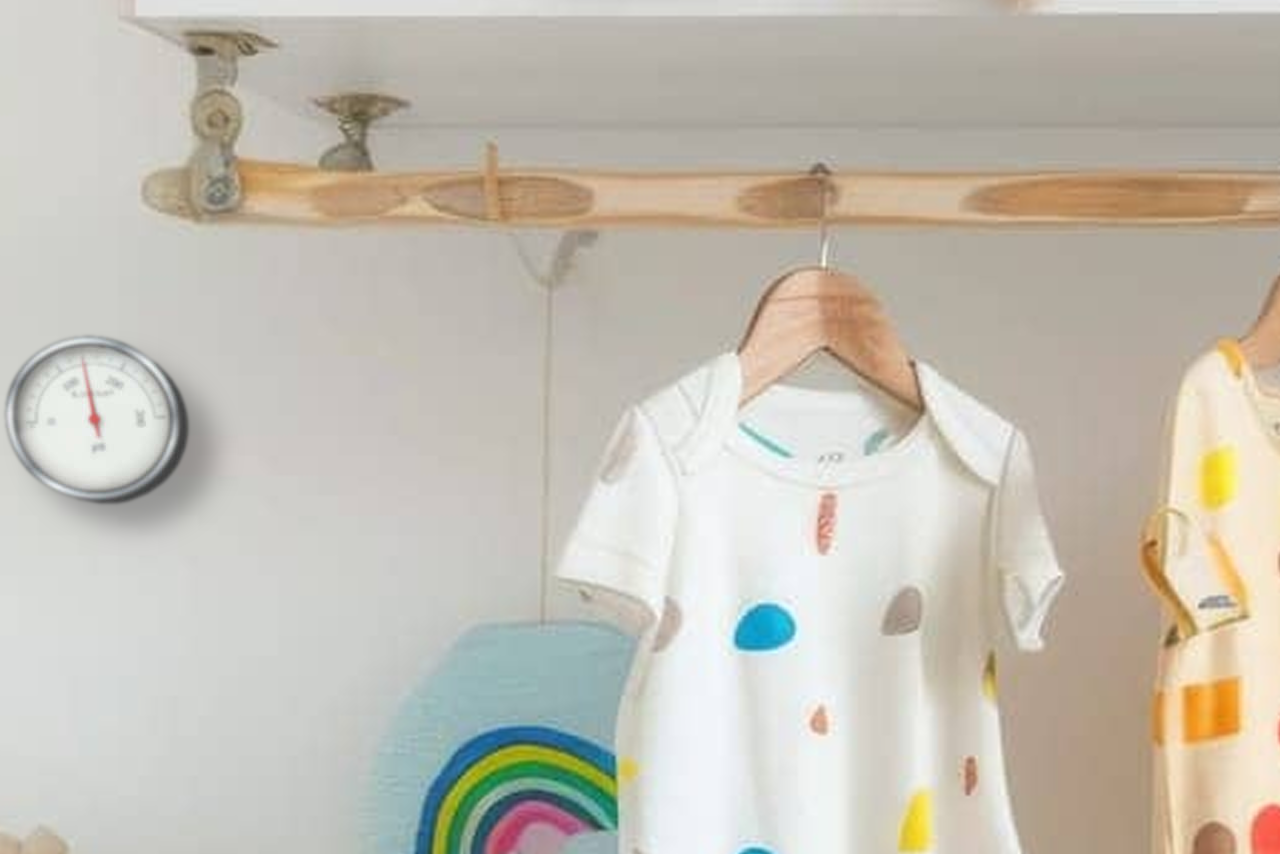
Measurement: 140 psi
